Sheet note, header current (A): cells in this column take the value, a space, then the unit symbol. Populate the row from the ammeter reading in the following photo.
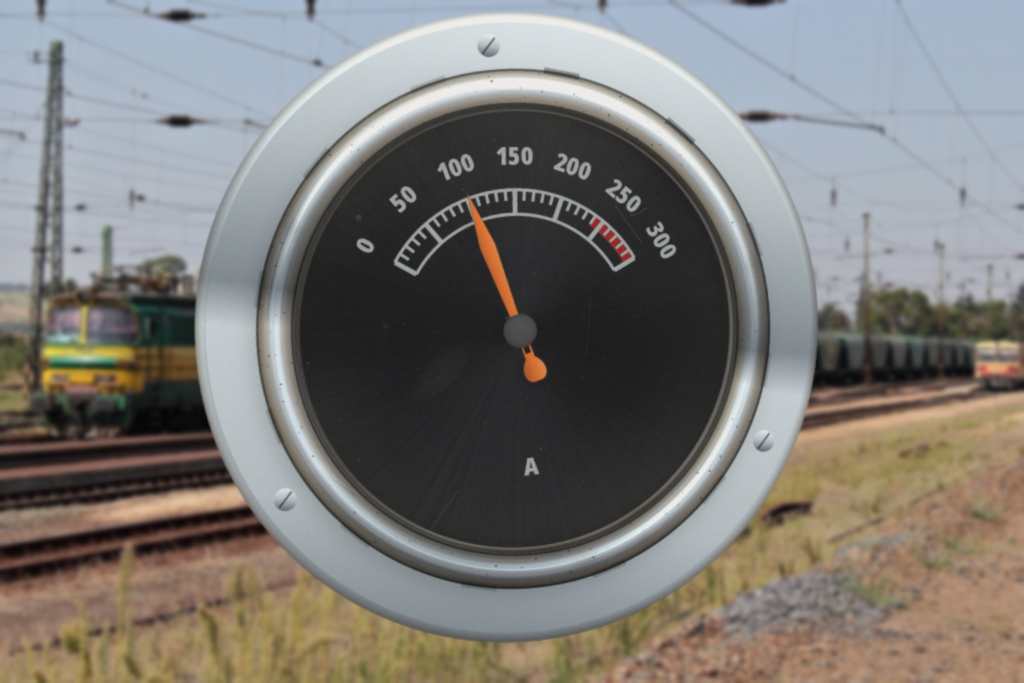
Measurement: 100 A
